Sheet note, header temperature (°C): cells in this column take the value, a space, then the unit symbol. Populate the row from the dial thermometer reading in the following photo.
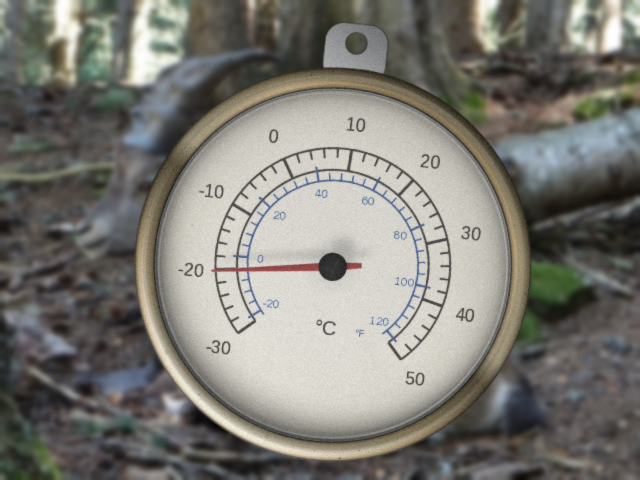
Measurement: -20 °C
